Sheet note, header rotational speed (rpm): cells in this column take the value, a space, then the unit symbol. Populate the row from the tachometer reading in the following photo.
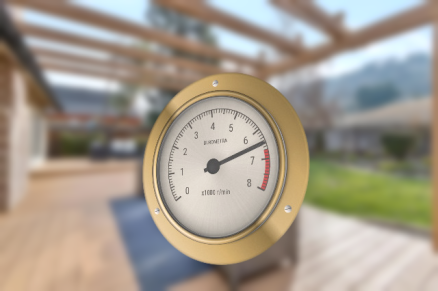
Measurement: 6500 rpm
